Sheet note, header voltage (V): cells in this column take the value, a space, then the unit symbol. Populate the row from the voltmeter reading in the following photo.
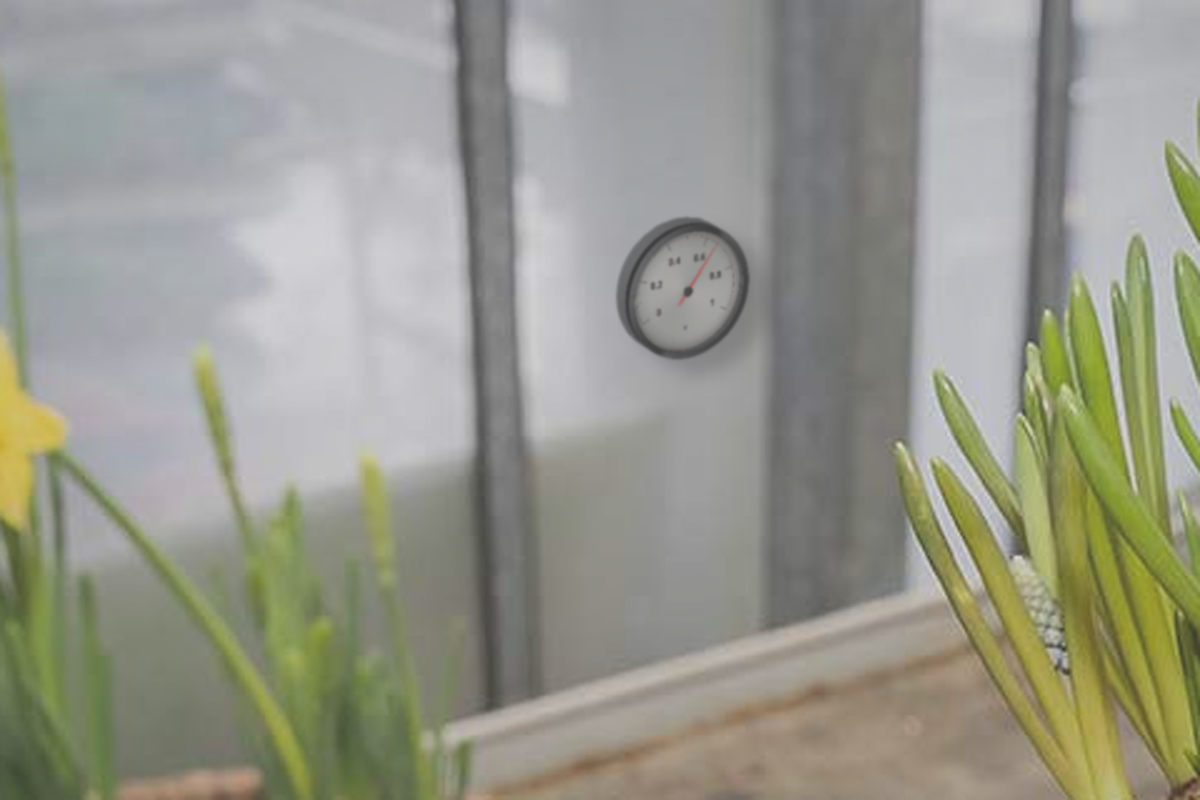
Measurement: 0.65 V
